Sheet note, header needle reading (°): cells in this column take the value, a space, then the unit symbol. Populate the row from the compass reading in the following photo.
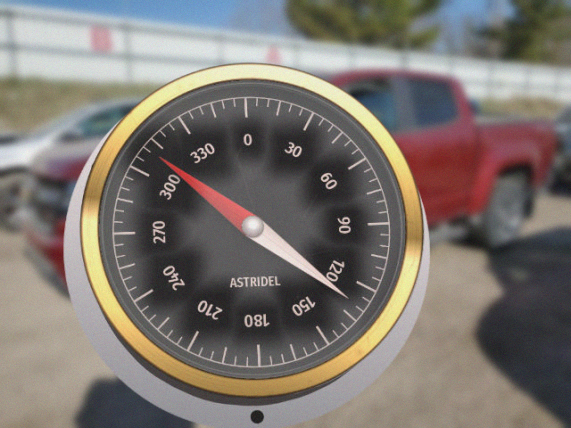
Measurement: 310 °
